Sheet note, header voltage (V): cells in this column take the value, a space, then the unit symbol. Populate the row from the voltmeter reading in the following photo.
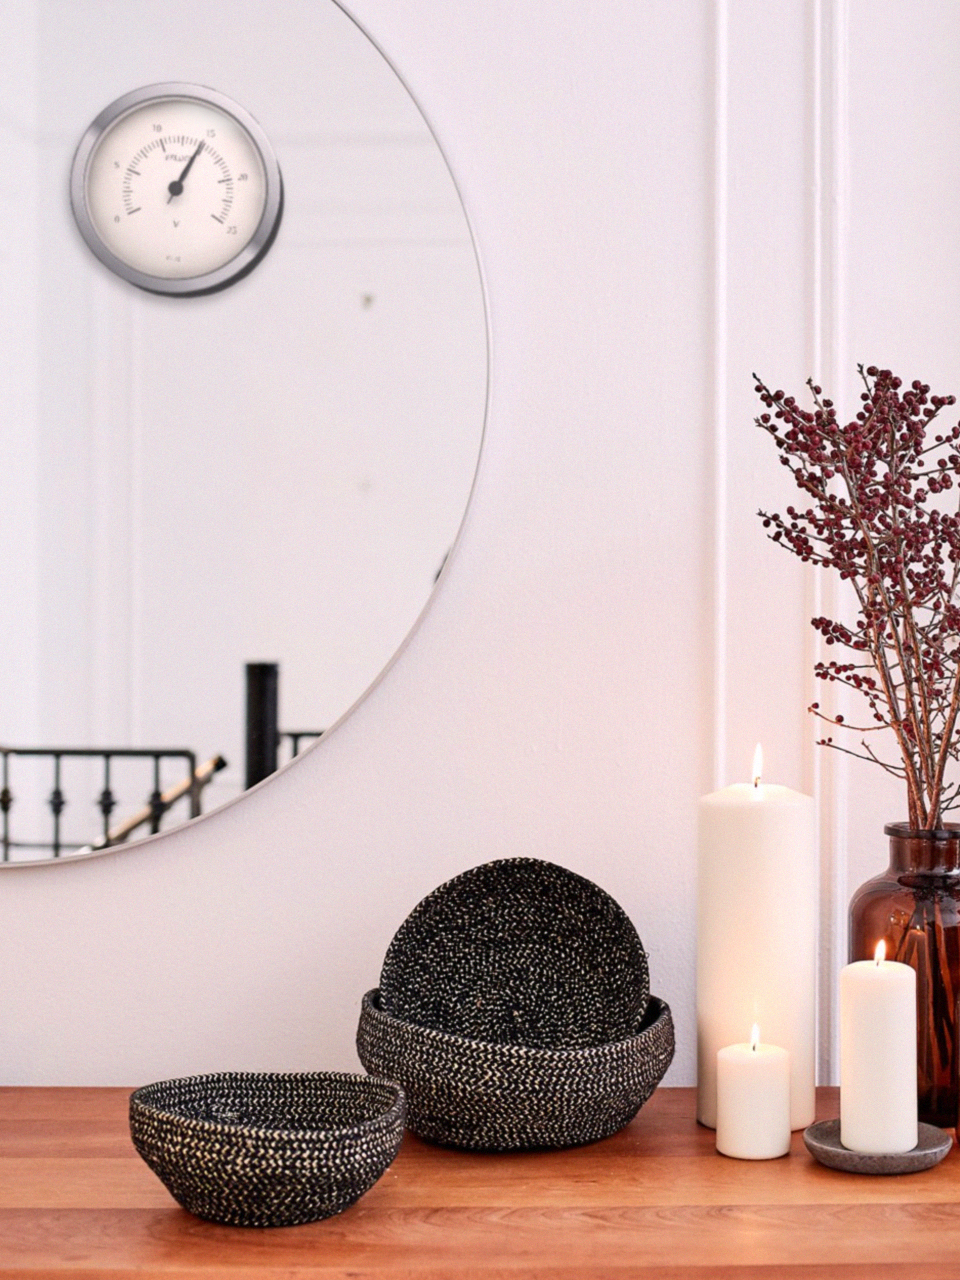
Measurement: 15 V
